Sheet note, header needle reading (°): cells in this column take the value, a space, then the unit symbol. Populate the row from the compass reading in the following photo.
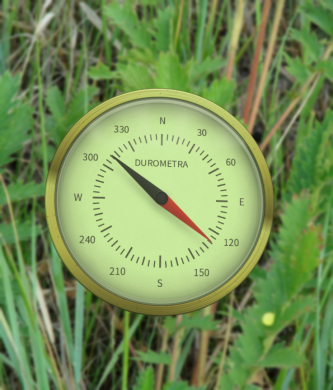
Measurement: 130 °
